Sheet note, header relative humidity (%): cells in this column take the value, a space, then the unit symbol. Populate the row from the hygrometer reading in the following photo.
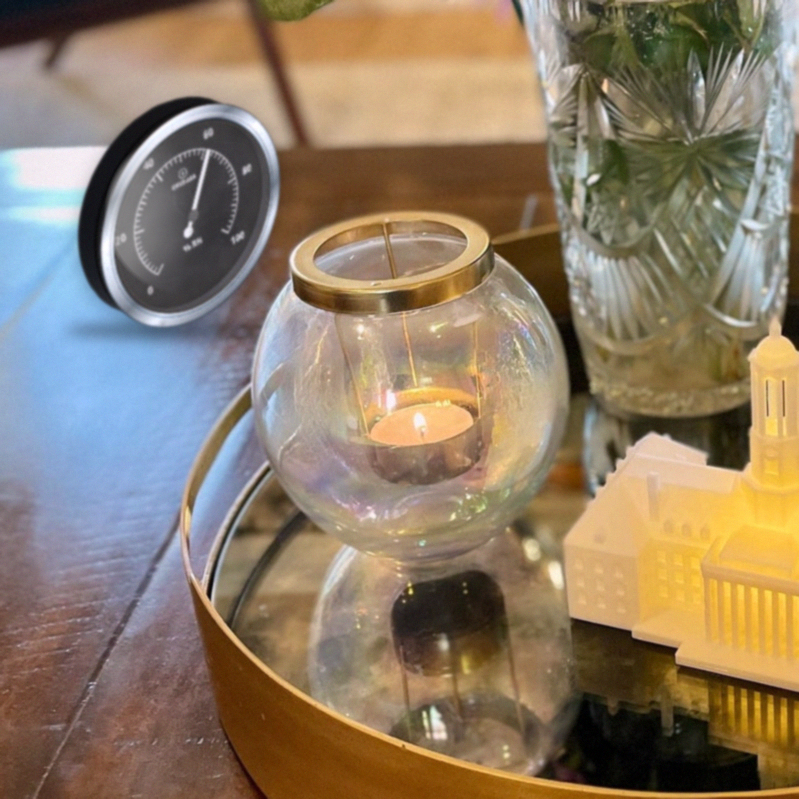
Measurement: 60 %
